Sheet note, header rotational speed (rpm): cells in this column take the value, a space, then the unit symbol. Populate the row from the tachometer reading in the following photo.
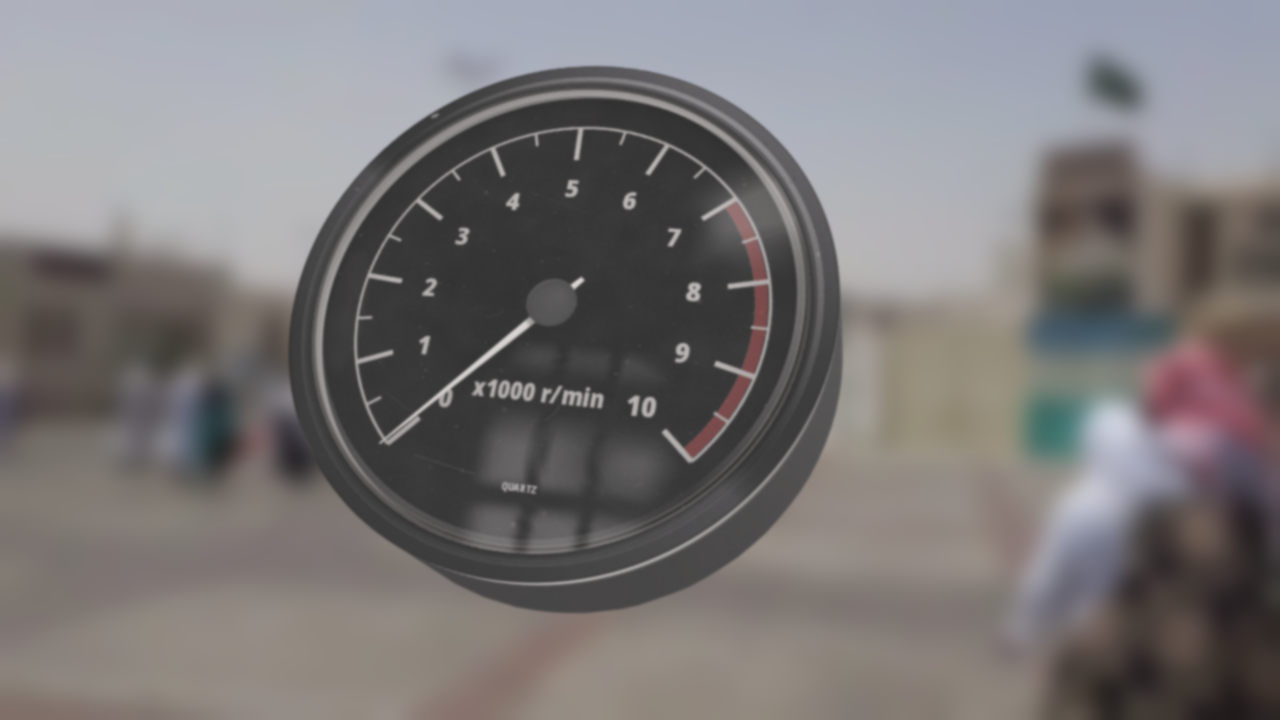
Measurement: 0 rpm
